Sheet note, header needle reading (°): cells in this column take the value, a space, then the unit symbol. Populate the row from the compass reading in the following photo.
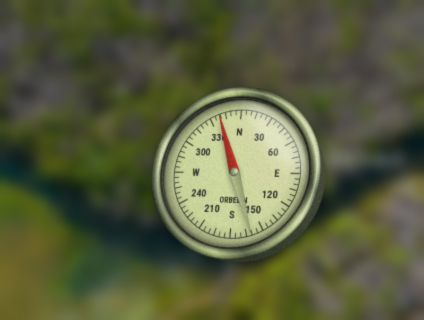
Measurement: 340 °
